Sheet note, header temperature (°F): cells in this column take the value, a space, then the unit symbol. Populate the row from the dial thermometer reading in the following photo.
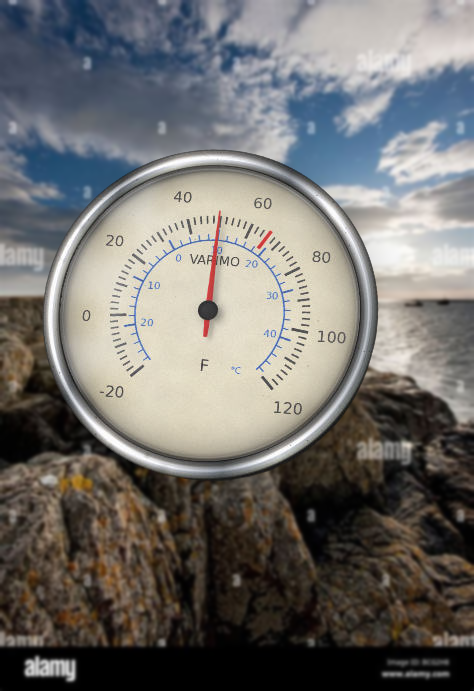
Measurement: 50 °F
